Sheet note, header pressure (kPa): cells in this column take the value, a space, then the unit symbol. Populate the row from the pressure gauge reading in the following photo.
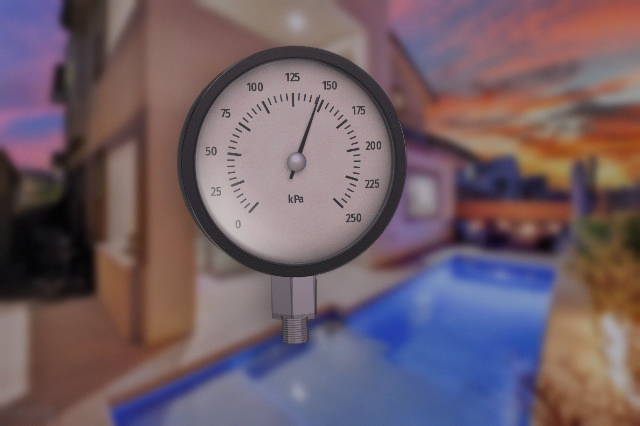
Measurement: 145 kPa
